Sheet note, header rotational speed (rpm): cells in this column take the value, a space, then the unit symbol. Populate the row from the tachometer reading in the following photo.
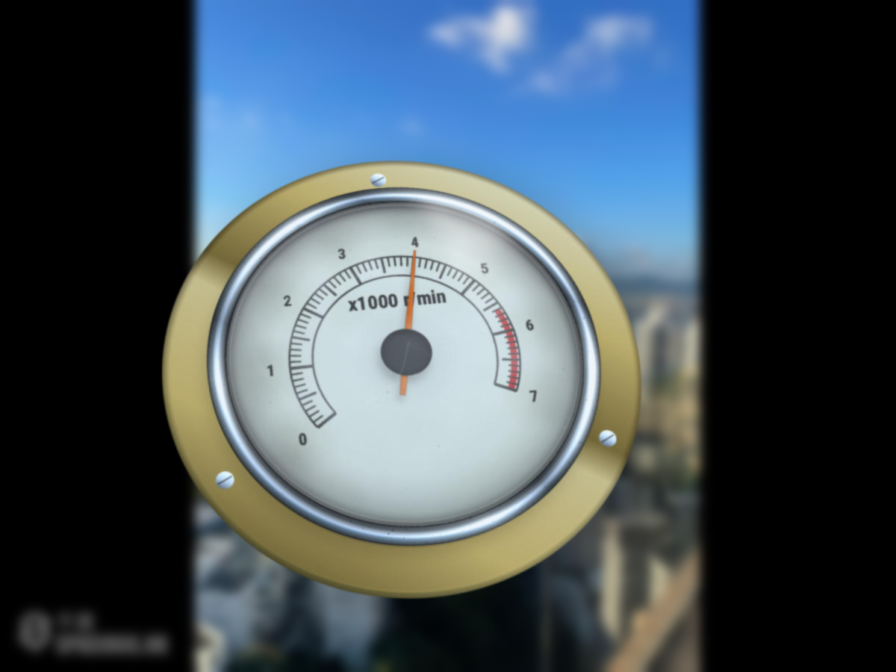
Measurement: 4000 rpm
